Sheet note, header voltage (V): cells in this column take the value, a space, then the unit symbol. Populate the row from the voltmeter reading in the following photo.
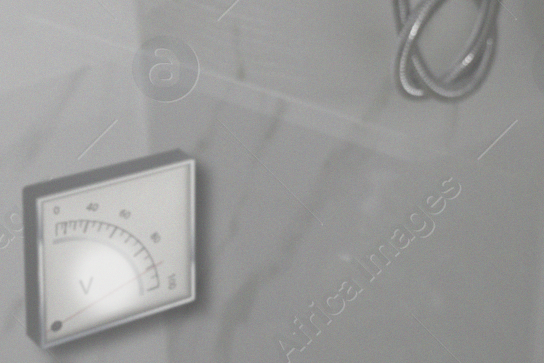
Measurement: 90 V
